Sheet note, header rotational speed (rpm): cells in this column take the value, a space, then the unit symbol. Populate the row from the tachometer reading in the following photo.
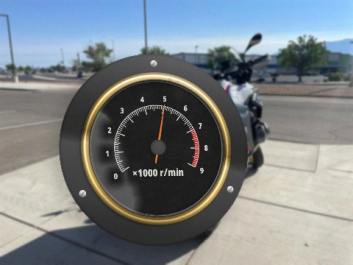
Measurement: 5000 rpm
